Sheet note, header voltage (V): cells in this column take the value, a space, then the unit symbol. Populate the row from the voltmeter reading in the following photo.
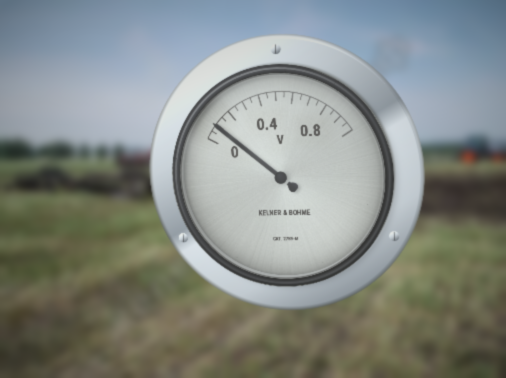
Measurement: 0.1 V
